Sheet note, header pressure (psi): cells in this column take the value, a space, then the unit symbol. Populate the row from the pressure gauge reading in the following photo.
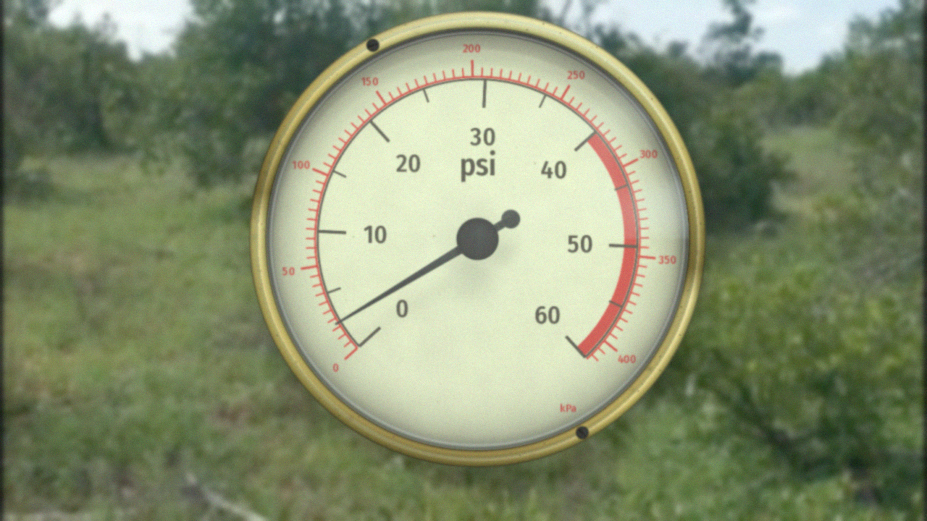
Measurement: 2.5 psi
